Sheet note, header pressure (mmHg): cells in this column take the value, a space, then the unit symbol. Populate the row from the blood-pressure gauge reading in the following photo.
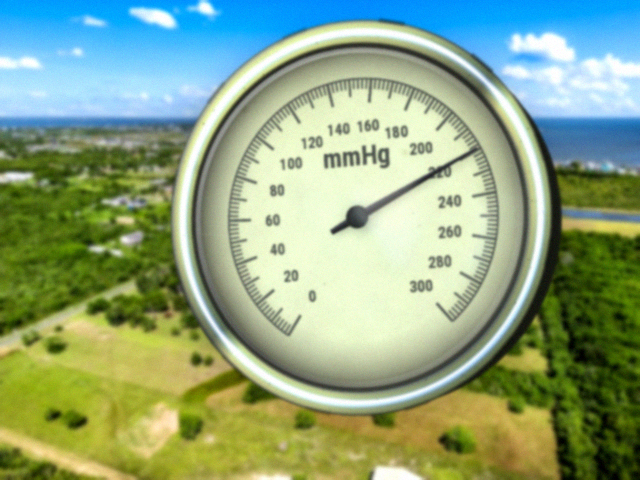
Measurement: 220 mmHg
